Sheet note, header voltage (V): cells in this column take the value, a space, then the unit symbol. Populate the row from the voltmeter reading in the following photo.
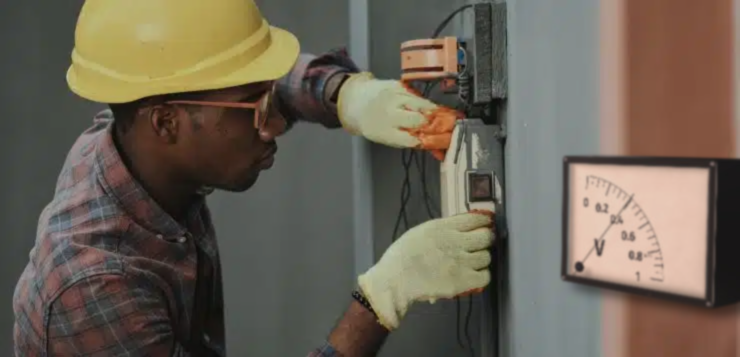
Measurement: 0.4 V
